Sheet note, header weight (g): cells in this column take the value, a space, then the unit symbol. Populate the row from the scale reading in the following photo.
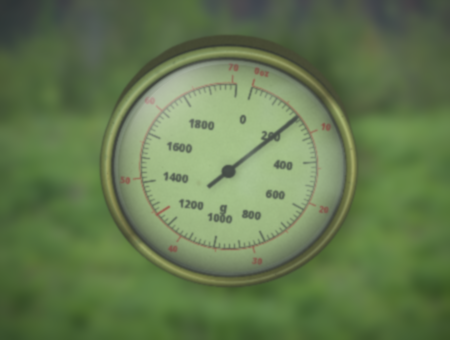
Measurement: 200 g
